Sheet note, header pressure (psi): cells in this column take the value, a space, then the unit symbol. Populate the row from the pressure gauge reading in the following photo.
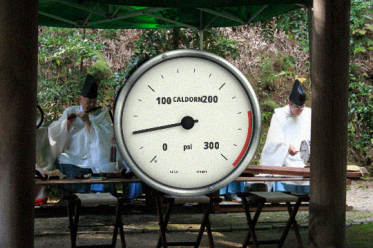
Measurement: 40 psi
